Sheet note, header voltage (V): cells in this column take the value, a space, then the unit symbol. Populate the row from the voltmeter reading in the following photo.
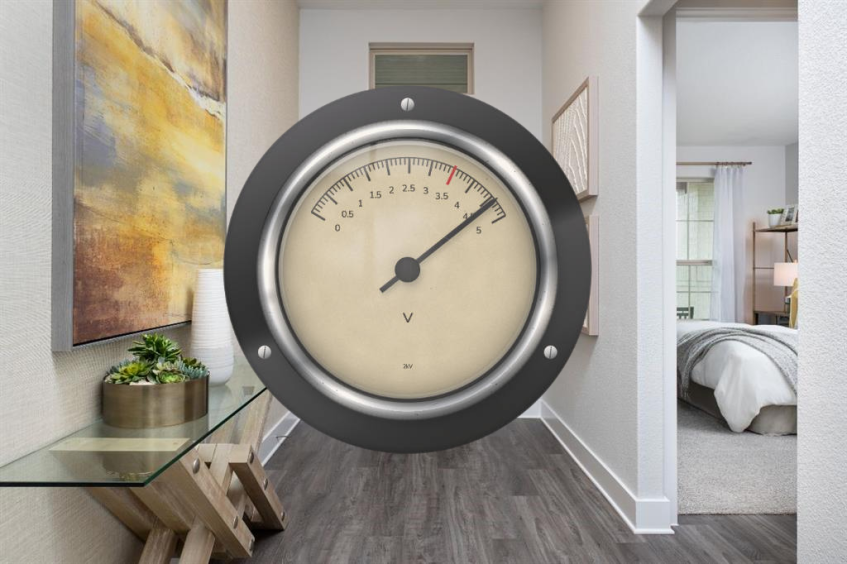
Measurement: 4.6 V
